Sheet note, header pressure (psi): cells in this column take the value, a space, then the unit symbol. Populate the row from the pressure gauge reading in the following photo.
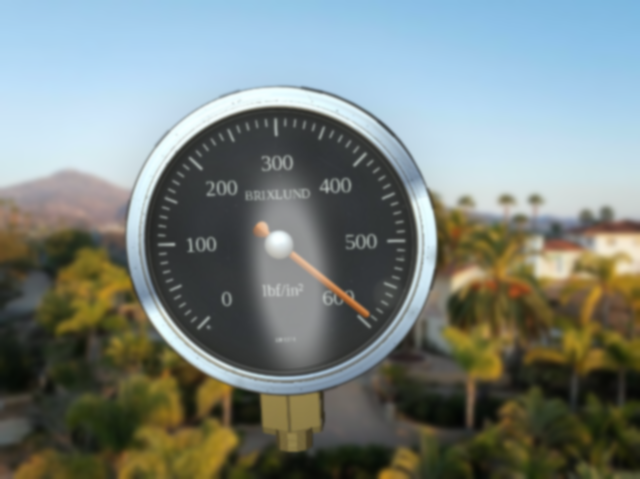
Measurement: 590 psi
